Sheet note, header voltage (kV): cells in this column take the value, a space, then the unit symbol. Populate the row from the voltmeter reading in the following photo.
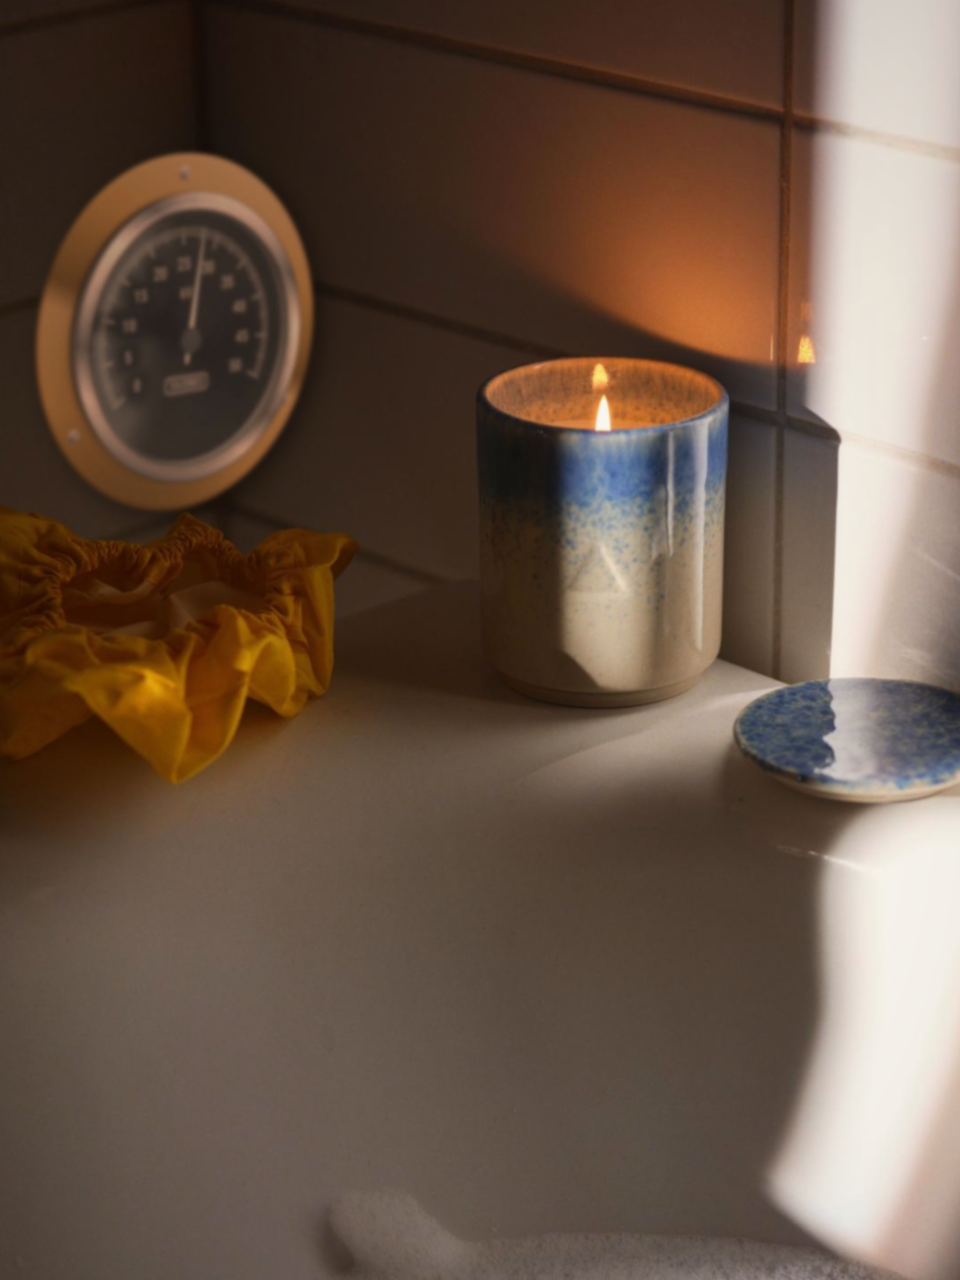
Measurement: 27.5 kV
